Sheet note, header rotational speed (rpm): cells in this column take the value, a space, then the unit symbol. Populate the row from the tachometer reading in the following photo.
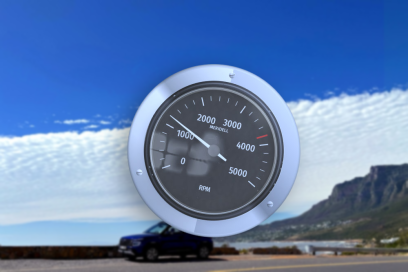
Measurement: 1200 rpm
